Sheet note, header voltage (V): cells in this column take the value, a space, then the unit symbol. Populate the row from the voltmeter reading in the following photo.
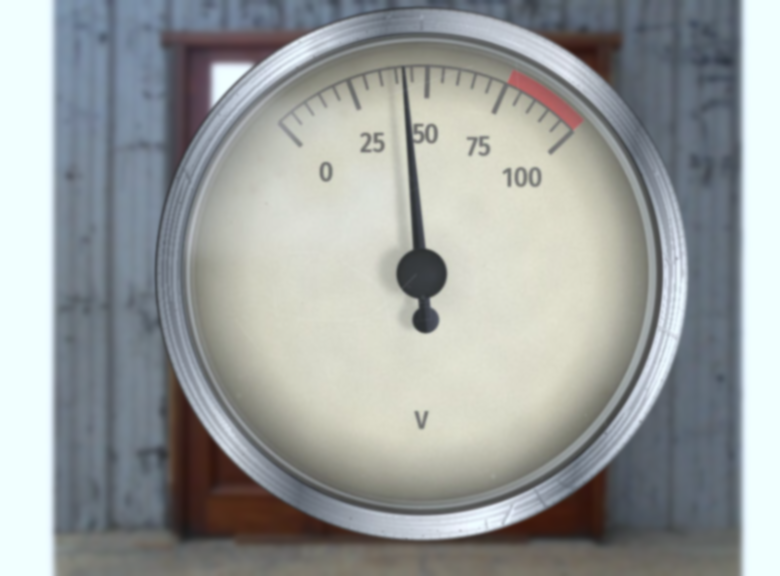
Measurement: 42.5 V
